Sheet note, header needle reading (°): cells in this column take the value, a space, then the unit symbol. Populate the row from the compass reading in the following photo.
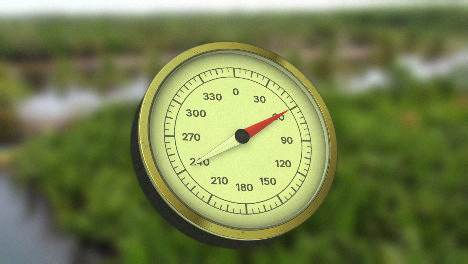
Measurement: 60 °
